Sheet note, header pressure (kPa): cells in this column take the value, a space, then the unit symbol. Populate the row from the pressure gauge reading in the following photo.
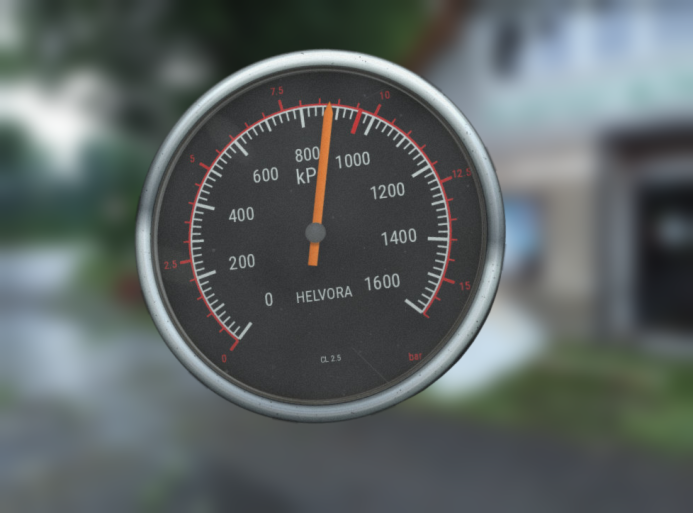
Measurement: 880 kPa
